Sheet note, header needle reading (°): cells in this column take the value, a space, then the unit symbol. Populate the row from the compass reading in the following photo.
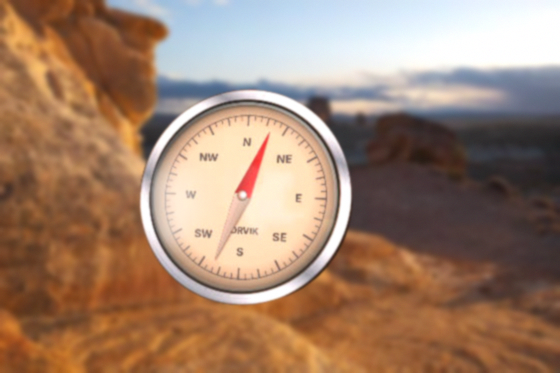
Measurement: 20 °
